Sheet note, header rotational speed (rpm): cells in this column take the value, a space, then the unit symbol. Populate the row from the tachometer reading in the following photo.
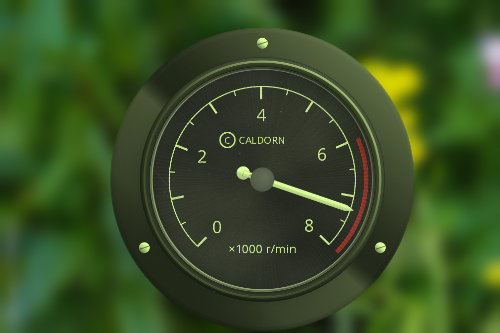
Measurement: 7250 rpm
